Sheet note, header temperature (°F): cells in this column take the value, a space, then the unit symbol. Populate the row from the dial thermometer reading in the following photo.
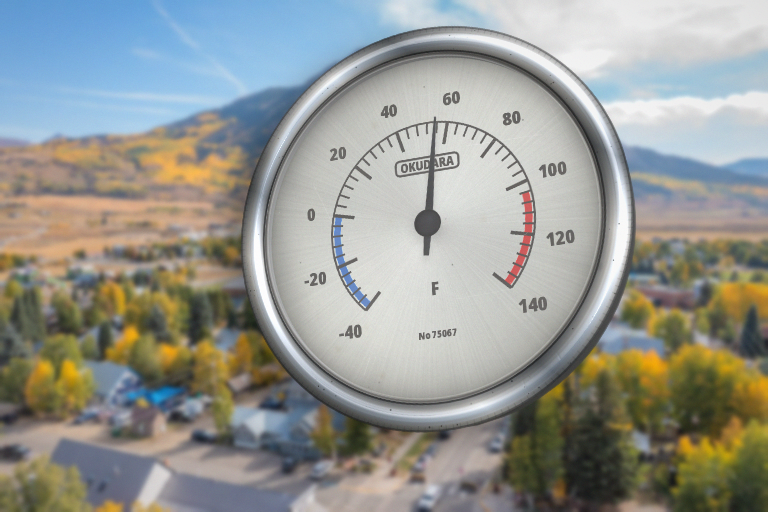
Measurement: 56 °F
